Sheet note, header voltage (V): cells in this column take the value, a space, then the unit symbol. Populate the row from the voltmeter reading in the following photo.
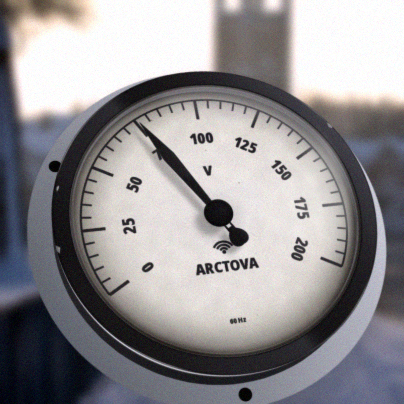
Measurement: 75 V
